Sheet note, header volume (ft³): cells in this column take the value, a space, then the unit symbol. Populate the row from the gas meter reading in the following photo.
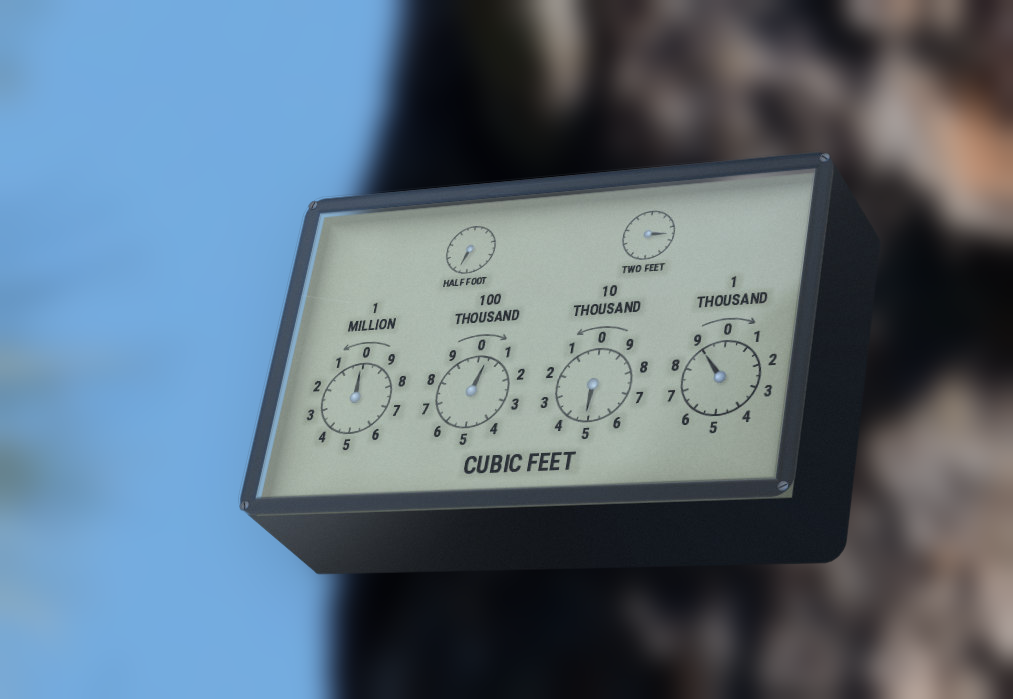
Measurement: 4900 ft³
